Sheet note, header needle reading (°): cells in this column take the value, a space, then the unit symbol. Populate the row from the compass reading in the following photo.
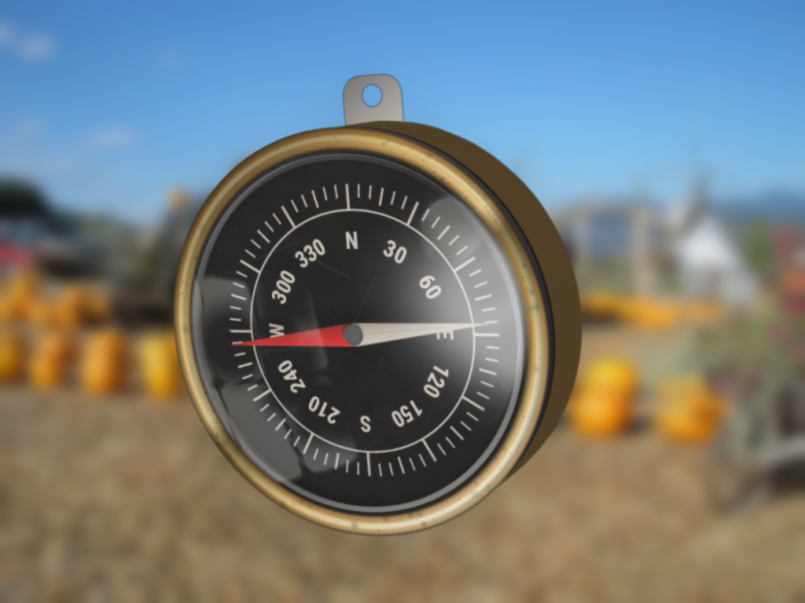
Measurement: 265 °
